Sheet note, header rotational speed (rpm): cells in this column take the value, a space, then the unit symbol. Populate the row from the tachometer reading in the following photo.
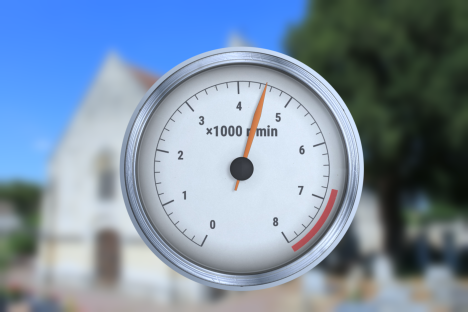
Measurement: 4500 rpm
